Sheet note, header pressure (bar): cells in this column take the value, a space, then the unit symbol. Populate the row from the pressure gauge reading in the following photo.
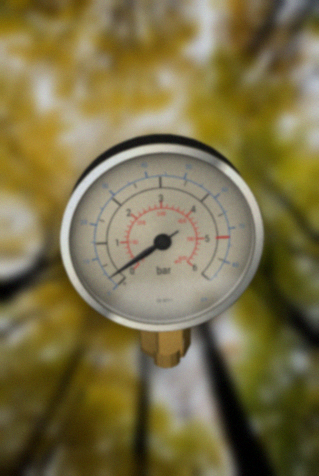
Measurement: 0.25 bar
